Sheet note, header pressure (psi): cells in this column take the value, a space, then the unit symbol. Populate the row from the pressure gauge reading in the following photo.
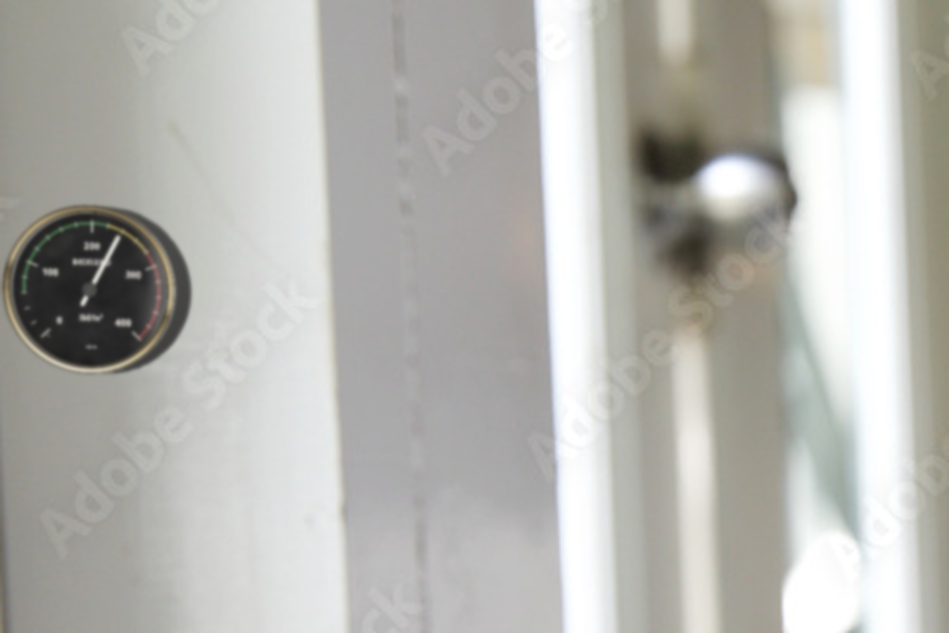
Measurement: 240 psi
